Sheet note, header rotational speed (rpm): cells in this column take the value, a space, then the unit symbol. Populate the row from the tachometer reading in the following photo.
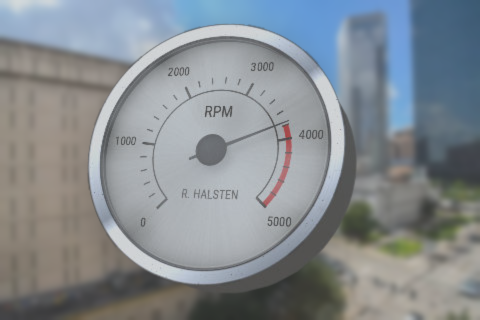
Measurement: 3800 rpm
